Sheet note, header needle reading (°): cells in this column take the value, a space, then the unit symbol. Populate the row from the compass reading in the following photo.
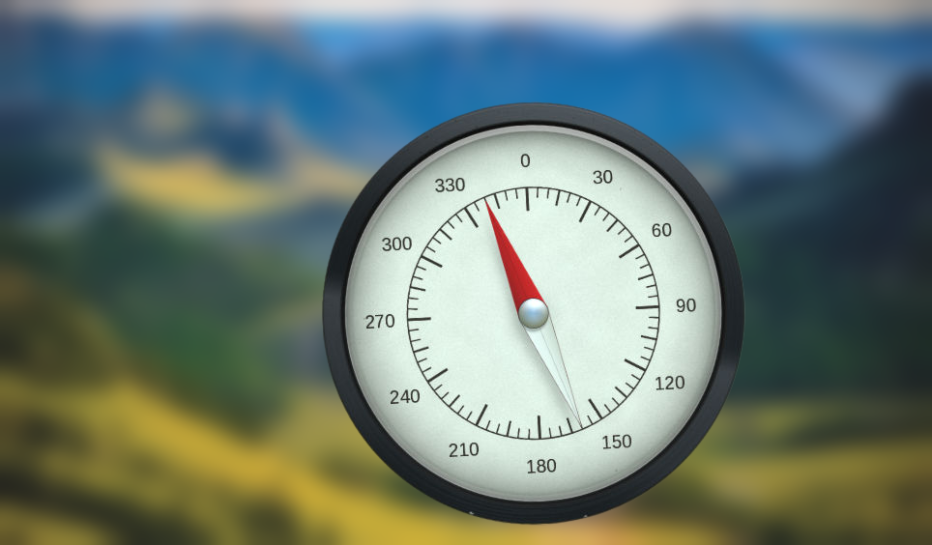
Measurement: 340 °
